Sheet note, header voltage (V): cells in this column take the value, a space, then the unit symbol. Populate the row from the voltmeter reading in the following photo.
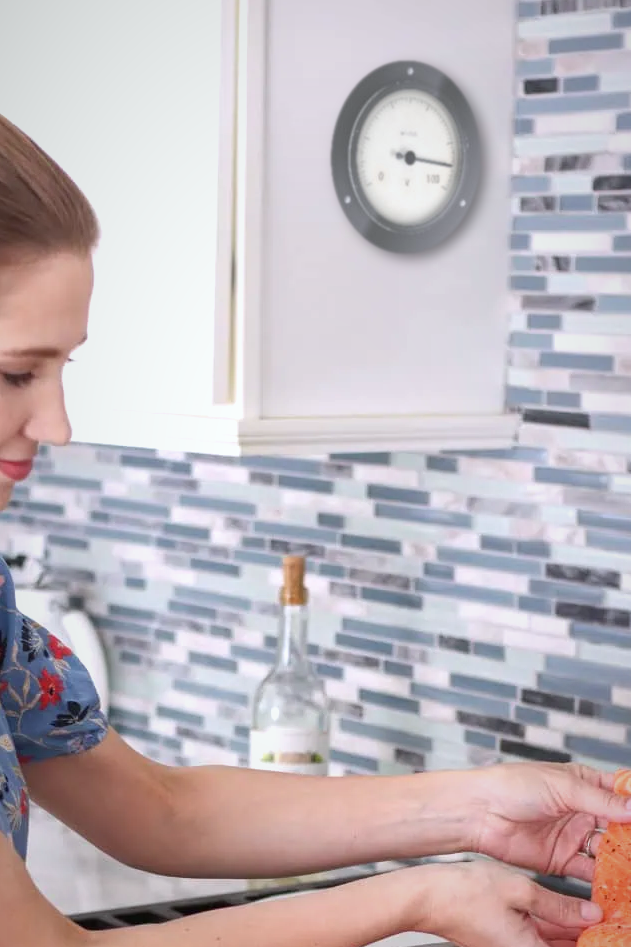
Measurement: 90 V
